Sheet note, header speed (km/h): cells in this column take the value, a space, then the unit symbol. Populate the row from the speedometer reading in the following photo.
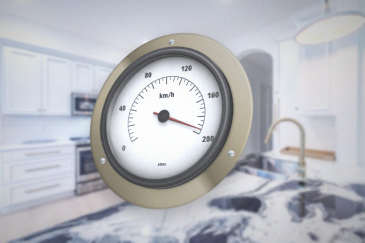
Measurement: 195 km/h
